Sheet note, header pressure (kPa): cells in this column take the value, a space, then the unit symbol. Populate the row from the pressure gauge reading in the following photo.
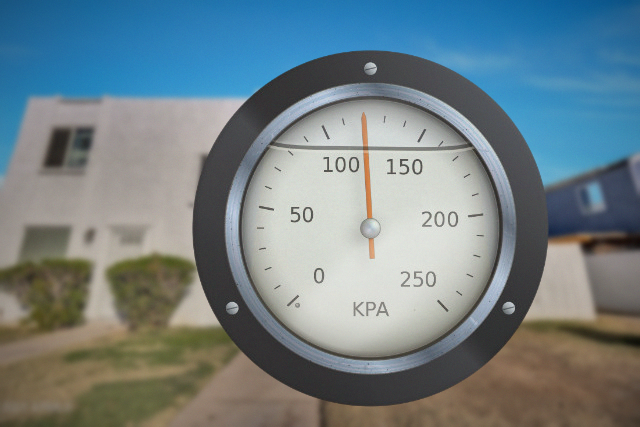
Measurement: 120 kPa
